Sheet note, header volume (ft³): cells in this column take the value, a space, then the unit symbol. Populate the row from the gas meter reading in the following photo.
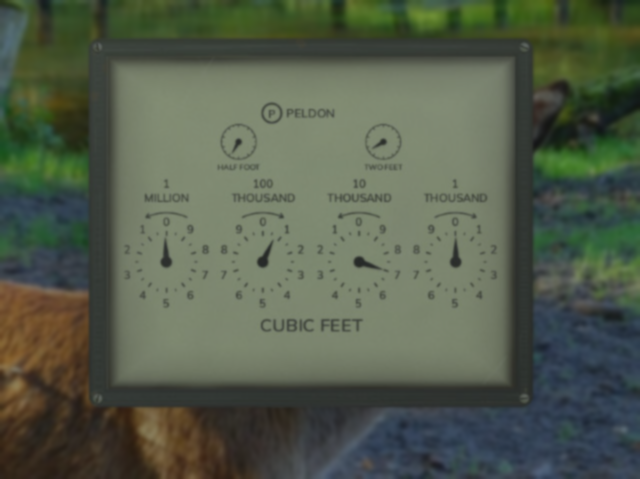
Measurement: 7000 ft³
